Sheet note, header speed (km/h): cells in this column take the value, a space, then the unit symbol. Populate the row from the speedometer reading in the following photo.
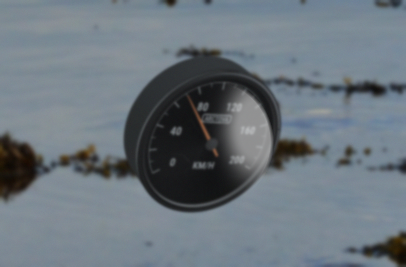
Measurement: 70 km/h
